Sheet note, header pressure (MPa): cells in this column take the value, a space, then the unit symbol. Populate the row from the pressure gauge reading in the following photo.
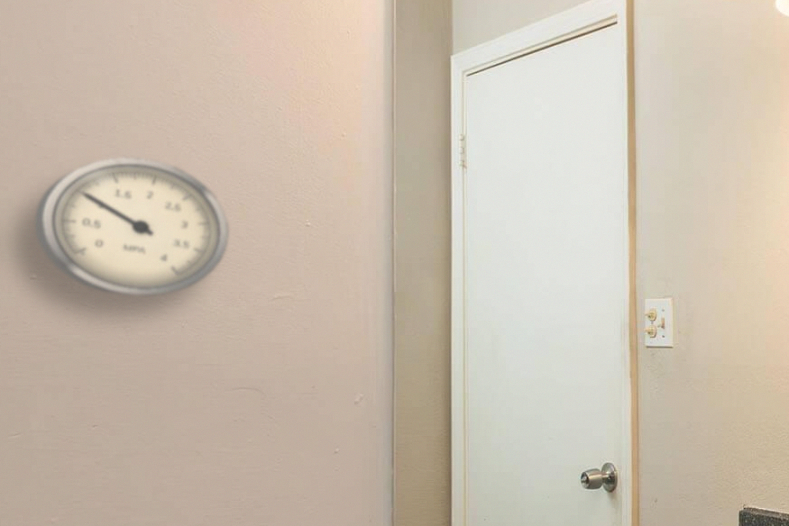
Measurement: 1 MPa
